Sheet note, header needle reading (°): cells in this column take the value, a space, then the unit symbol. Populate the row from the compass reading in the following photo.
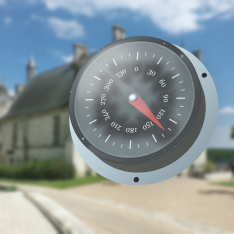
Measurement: 135 °
